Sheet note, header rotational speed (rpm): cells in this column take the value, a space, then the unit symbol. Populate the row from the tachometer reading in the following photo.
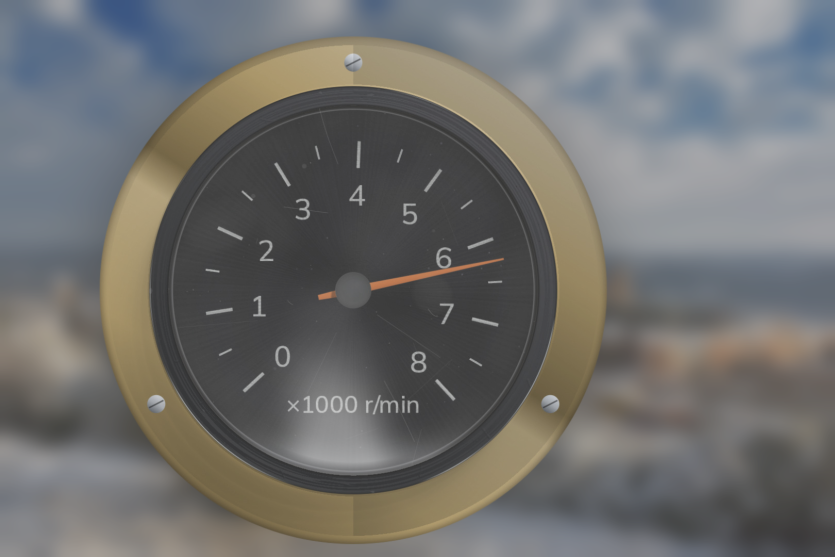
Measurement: 6250 rpm
